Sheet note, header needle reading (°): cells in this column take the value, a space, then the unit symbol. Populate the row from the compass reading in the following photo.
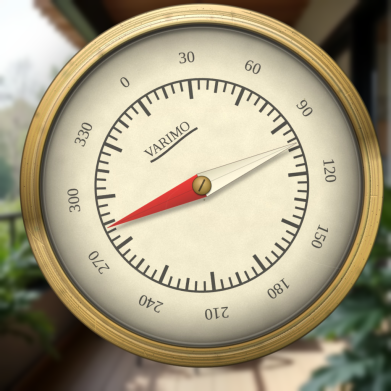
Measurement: 282.5 °
